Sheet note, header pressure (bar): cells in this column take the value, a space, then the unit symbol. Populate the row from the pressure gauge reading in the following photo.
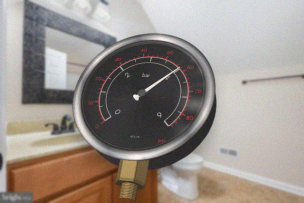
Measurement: 4 bar
